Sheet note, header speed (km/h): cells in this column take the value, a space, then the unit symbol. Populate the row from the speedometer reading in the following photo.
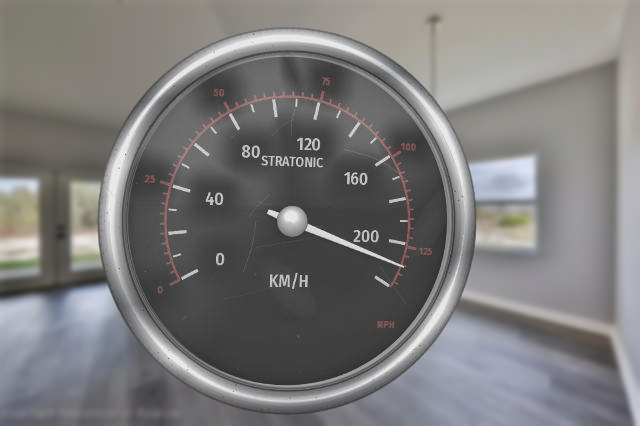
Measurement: 210 km/h
